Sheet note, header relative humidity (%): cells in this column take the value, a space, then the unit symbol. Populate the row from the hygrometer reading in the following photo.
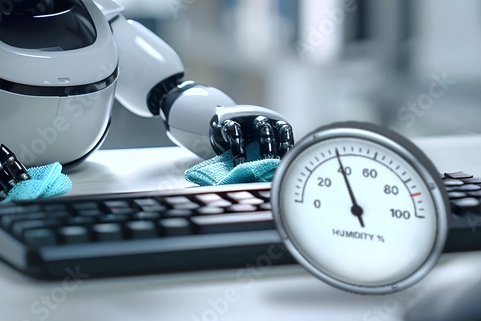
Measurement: 40 %
